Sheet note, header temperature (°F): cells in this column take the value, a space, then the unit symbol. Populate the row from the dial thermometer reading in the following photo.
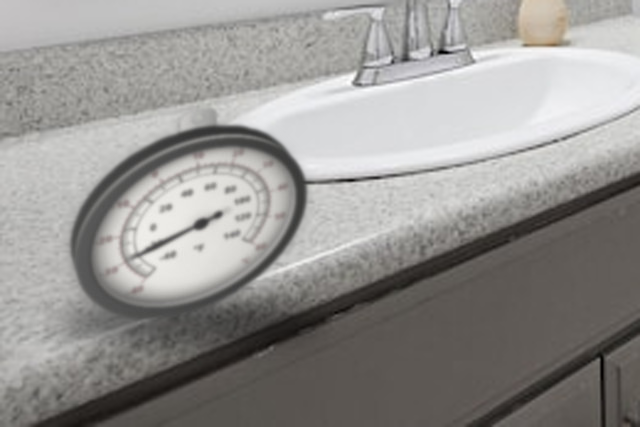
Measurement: -20 °F
